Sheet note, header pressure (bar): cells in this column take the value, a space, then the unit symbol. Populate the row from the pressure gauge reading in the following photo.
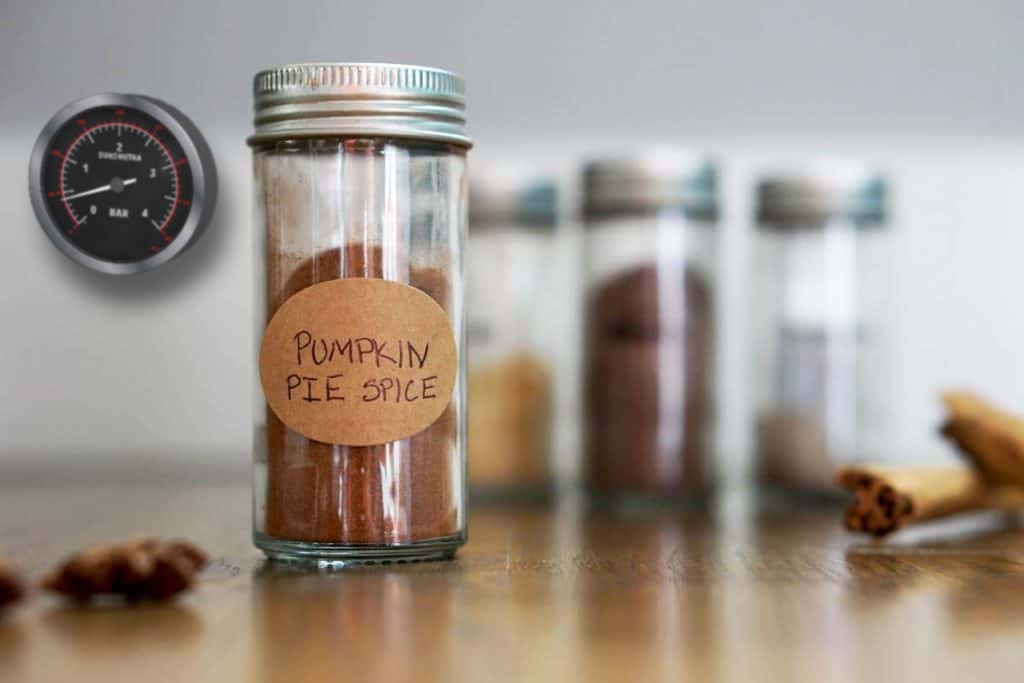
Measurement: 0.4 bar
